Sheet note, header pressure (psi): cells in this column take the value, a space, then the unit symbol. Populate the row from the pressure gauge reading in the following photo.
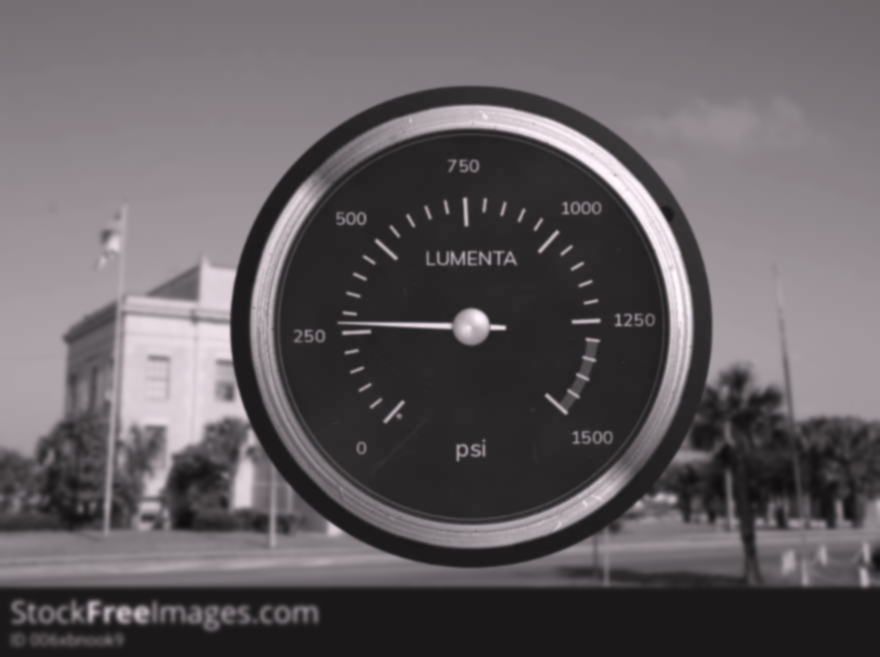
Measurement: 275 psi
